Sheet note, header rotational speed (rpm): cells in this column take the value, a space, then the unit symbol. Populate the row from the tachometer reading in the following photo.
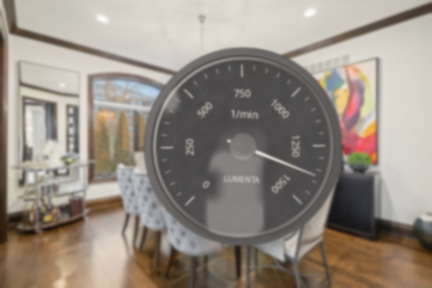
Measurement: 1375 rpm
